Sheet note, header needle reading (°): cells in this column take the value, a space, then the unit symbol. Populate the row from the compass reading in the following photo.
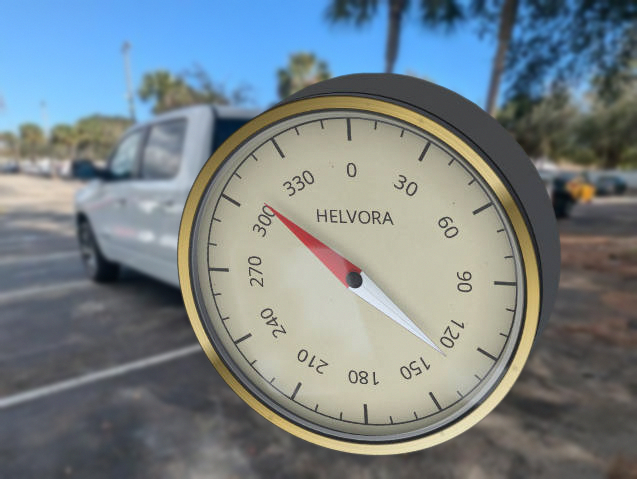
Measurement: 310 °
